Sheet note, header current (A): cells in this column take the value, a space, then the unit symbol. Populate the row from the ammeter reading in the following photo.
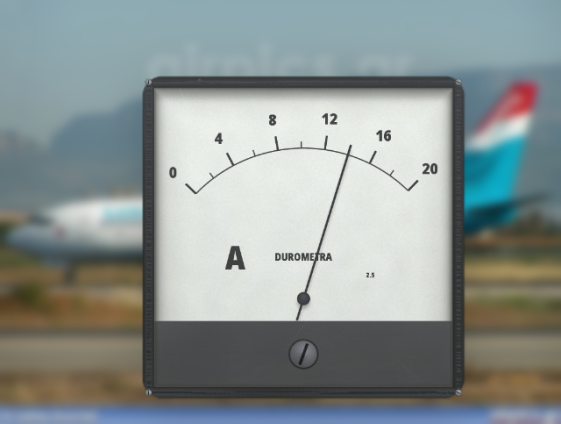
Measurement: 14 A
